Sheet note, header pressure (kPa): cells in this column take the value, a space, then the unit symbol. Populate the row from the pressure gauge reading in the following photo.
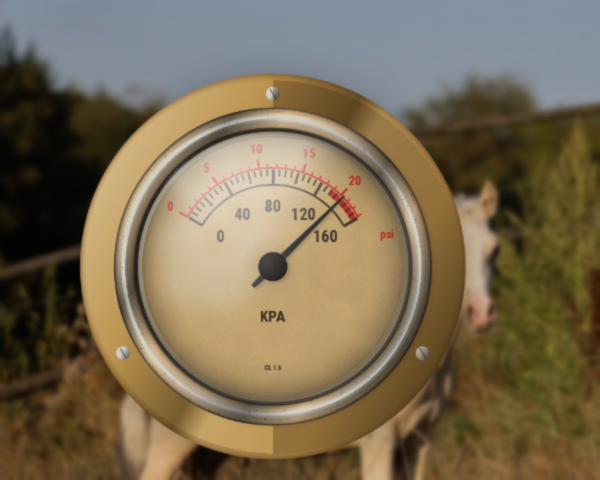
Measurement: 140 kPa
